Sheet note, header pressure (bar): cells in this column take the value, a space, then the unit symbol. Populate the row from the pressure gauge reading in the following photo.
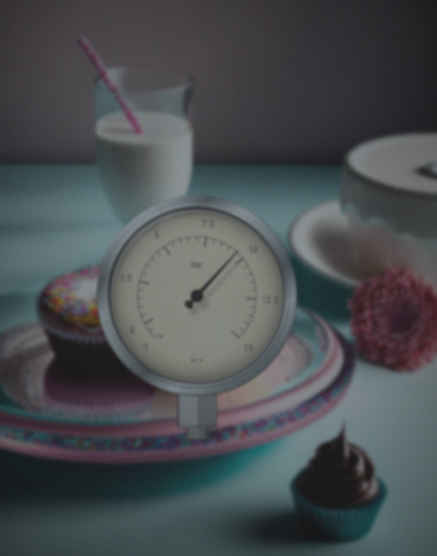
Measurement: 9.5 bar
